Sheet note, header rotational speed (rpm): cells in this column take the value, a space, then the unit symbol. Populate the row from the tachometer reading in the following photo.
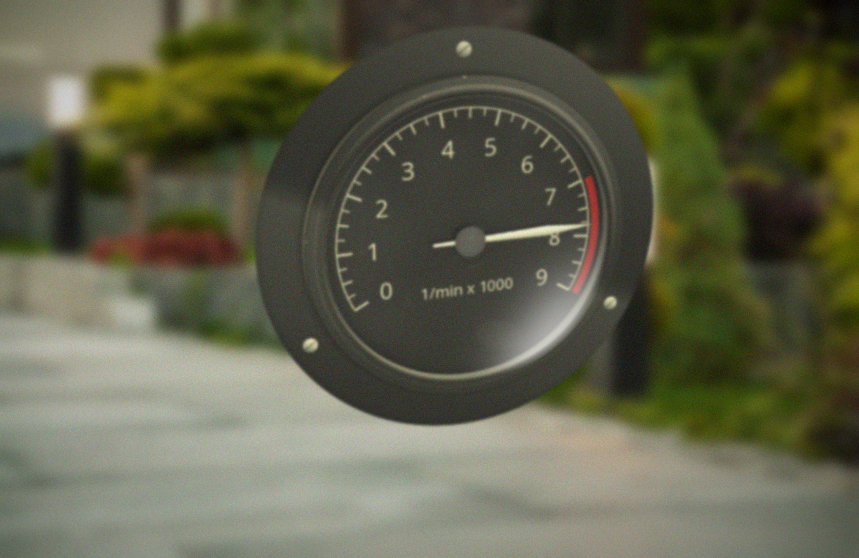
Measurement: 7750 rpm
